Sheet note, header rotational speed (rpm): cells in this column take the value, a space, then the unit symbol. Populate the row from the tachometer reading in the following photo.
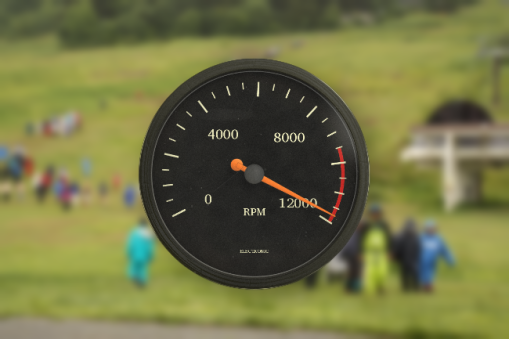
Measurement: 11750 rpm
